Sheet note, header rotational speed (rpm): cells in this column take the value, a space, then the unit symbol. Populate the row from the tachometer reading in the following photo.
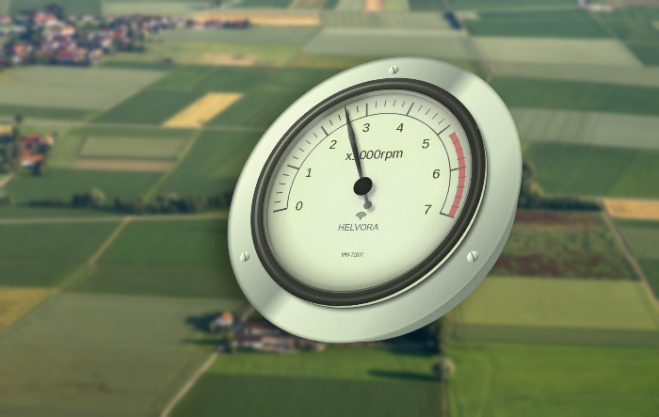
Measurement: 2600 rpm
